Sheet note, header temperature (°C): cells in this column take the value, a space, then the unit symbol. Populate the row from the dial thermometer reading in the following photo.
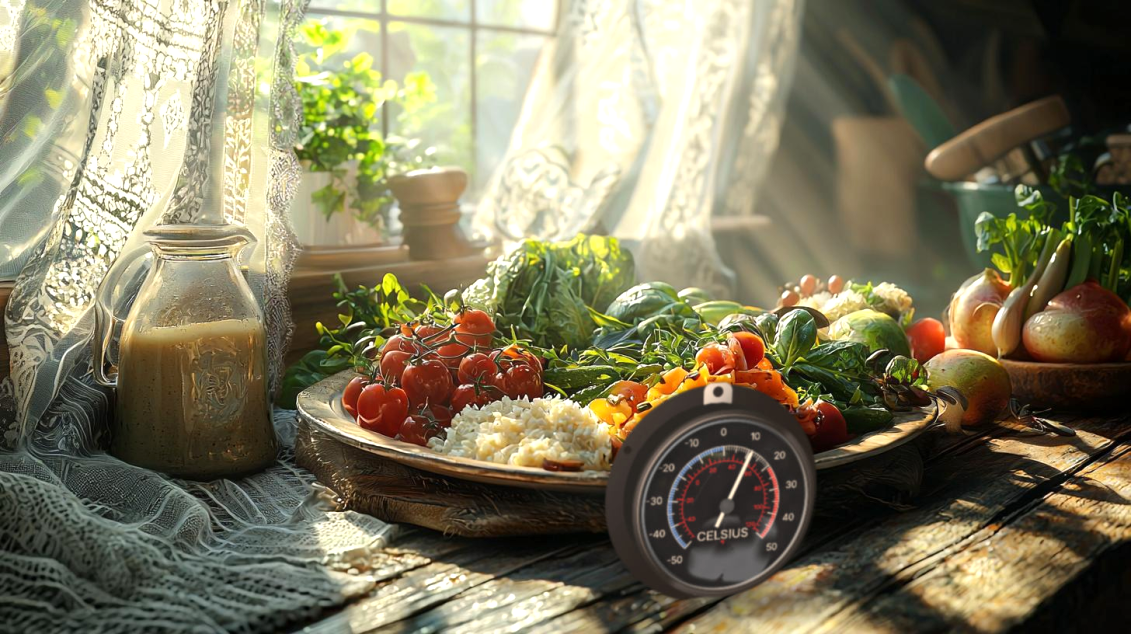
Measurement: 10 °C
